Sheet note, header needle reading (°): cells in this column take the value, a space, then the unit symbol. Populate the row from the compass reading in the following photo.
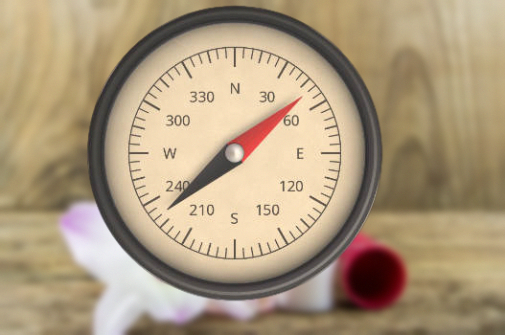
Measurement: 50 °
